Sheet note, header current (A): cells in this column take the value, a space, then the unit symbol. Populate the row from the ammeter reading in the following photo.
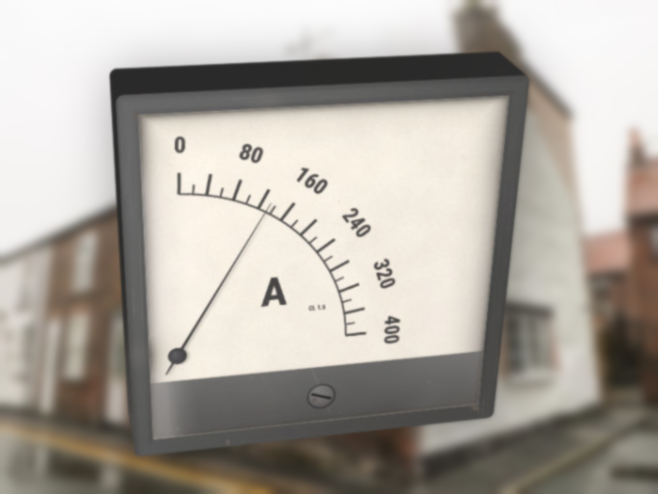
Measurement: 130 A
